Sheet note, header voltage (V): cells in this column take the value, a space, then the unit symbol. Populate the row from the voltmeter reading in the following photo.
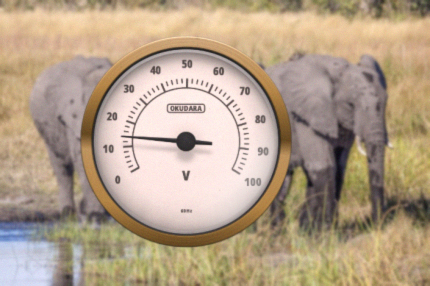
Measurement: 14 V
